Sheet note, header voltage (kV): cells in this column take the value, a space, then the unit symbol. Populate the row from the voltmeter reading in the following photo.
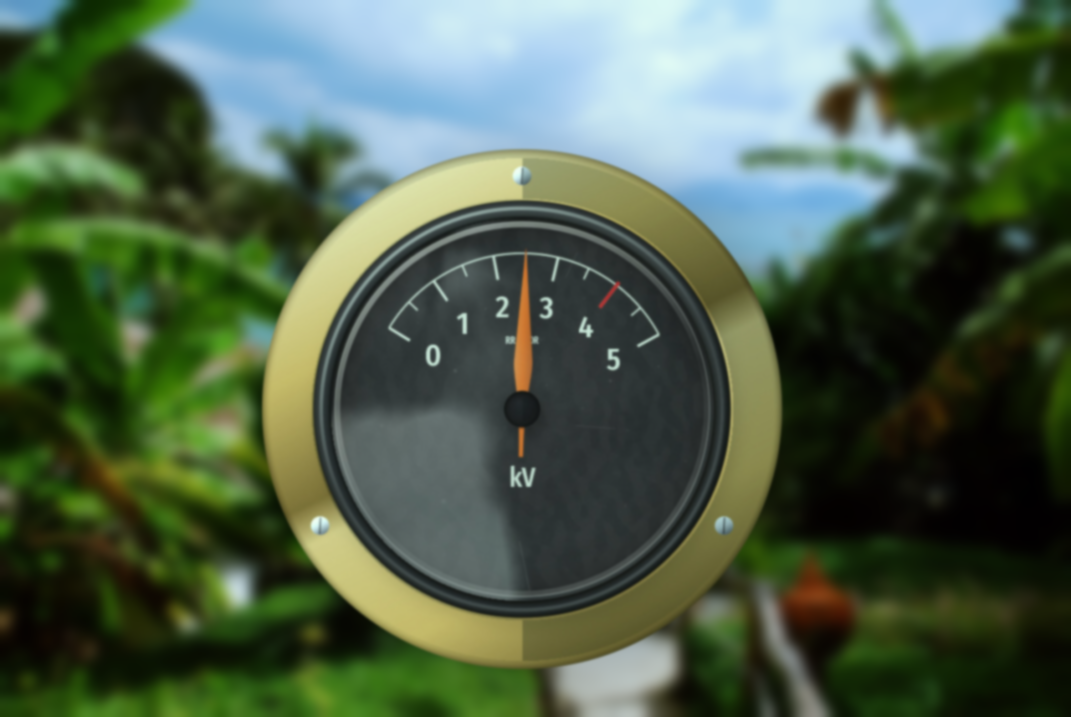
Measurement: 2.5 kV
